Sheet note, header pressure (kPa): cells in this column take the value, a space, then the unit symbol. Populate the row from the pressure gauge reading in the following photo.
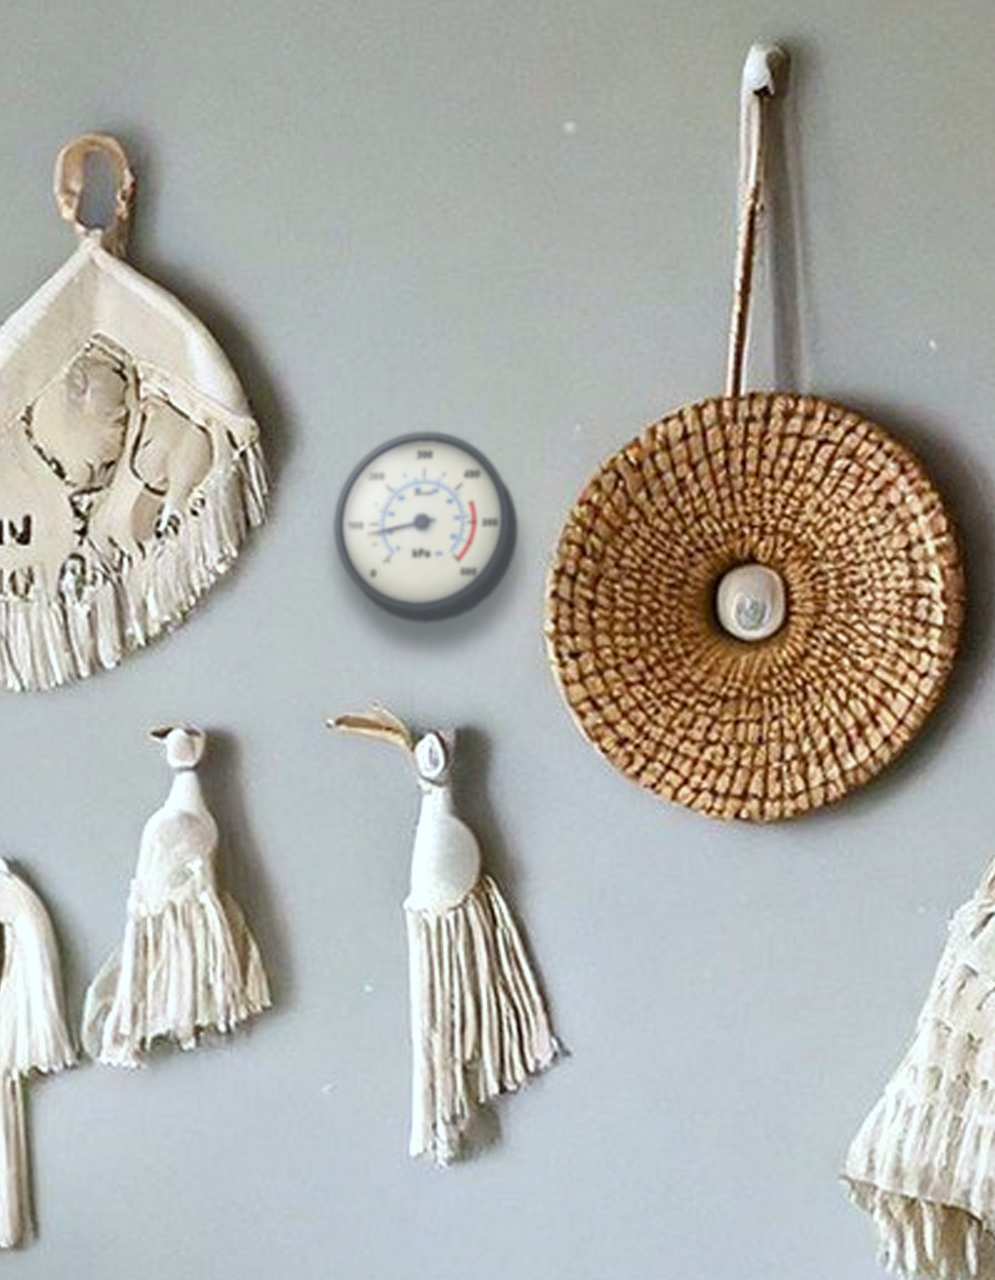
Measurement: 75 kPa
